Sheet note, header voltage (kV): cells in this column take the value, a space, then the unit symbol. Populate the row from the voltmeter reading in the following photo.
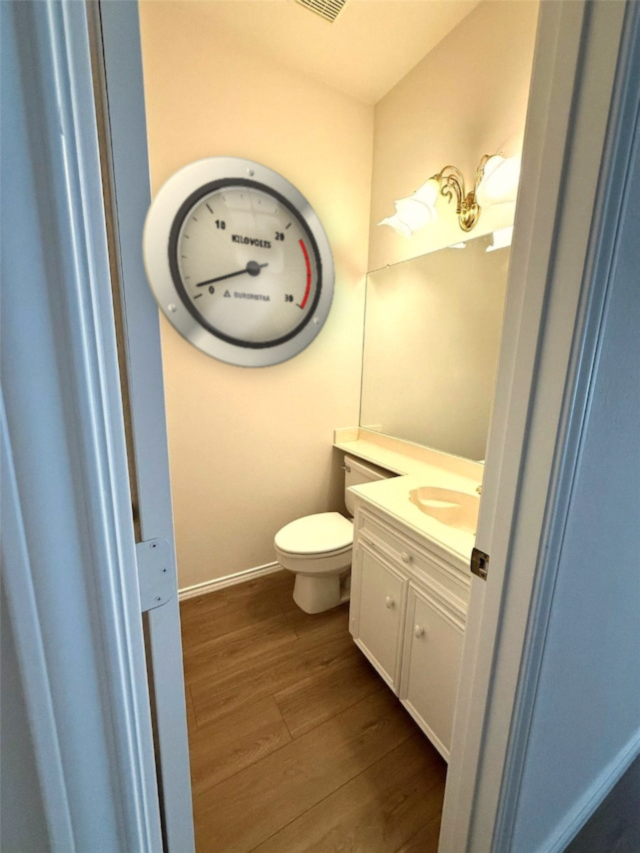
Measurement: 1 kV
